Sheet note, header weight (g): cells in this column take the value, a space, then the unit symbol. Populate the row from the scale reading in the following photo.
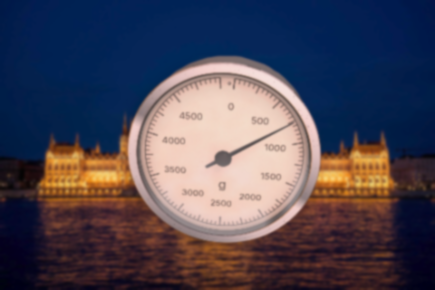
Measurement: 750 g
